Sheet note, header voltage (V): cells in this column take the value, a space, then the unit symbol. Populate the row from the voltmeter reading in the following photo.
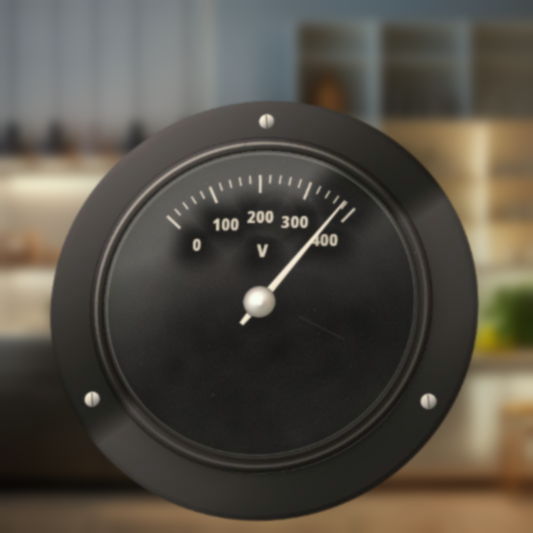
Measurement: 380 V
